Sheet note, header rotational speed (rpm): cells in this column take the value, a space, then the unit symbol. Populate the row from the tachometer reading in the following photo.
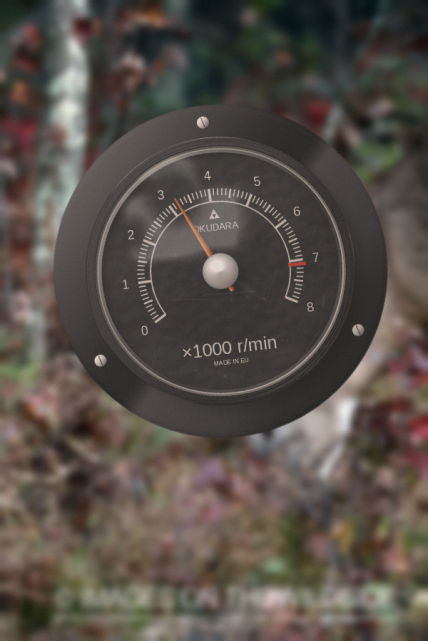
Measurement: 3200 rpm
